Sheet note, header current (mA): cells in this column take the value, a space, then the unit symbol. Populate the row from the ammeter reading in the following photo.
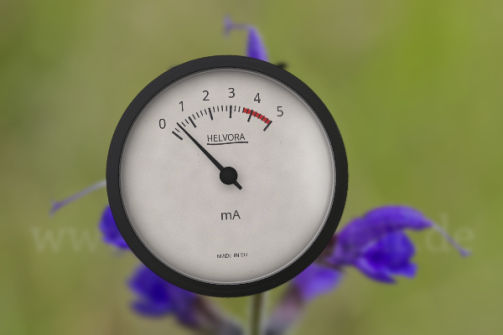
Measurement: 0.4 mA
